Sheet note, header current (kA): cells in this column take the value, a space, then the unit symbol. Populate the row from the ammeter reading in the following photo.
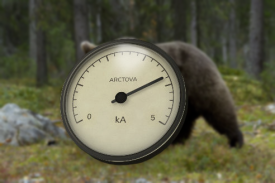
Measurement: 3.8 kA
